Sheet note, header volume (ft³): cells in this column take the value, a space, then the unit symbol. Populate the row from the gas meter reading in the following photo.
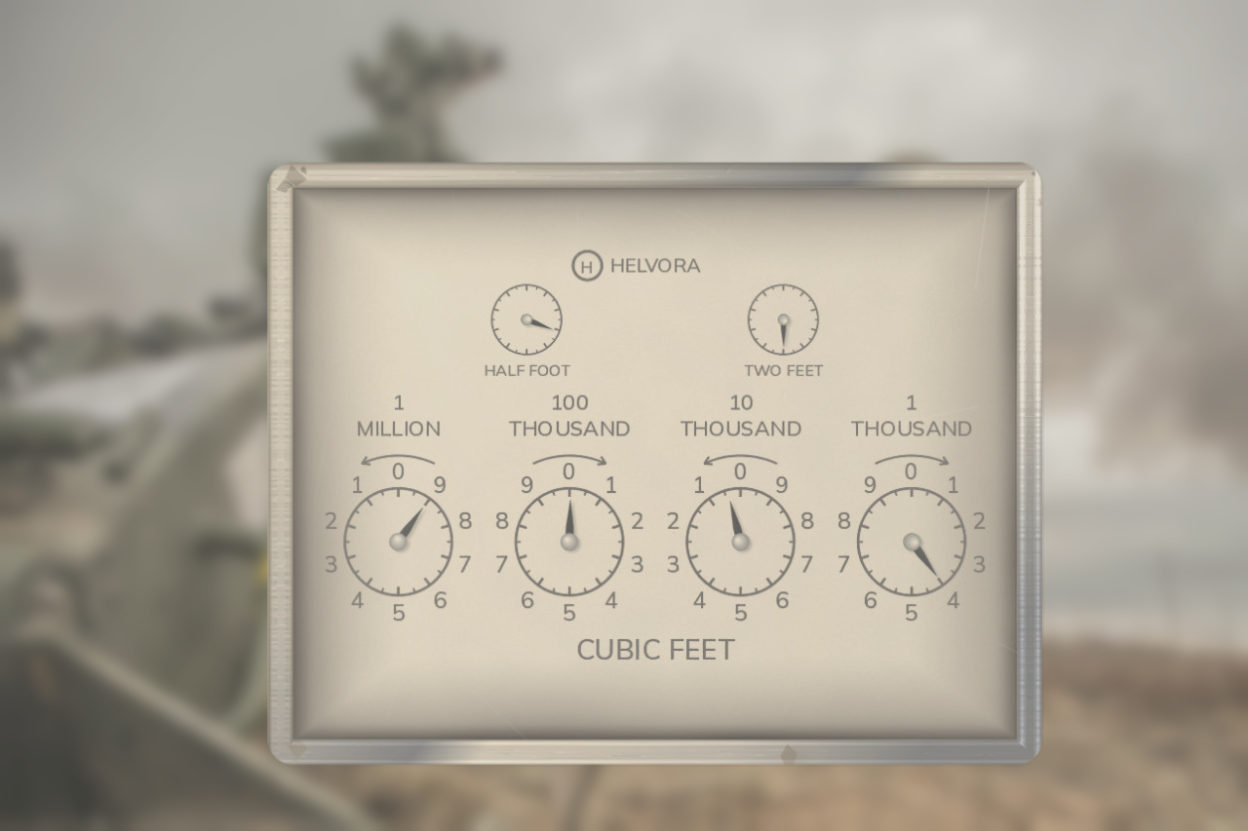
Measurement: 900400 ft³
